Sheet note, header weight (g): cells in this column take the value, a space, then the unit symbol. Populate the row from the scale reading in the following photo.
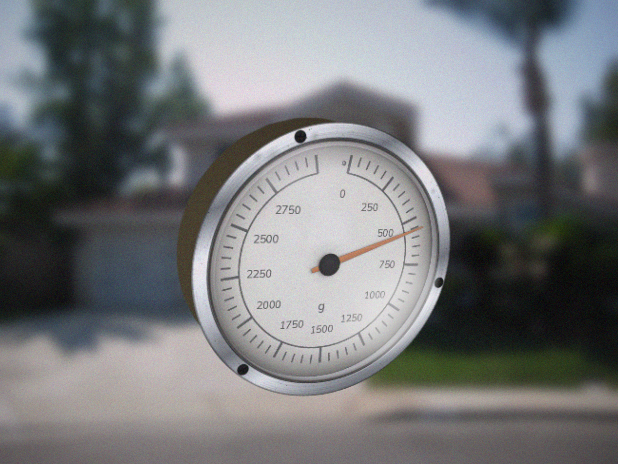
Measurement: 550 g
